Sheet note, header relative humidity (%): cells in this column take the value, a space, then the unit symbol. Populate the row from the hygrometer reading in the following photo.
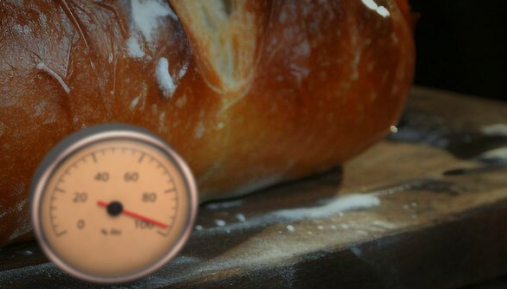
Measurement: 96 %
